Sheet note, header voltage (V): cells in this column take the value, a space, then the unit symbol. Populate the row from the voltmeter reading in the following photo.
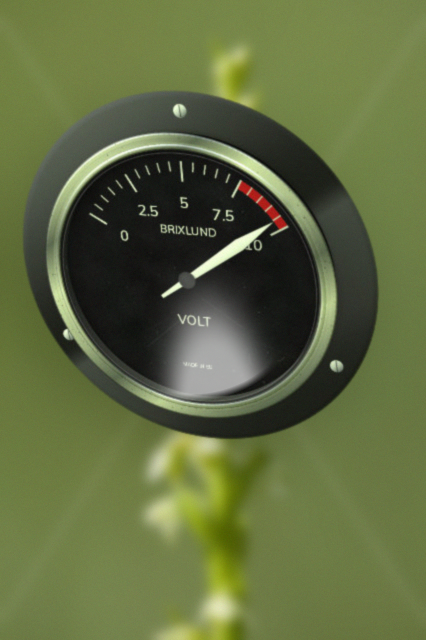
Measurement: 9.5 V
